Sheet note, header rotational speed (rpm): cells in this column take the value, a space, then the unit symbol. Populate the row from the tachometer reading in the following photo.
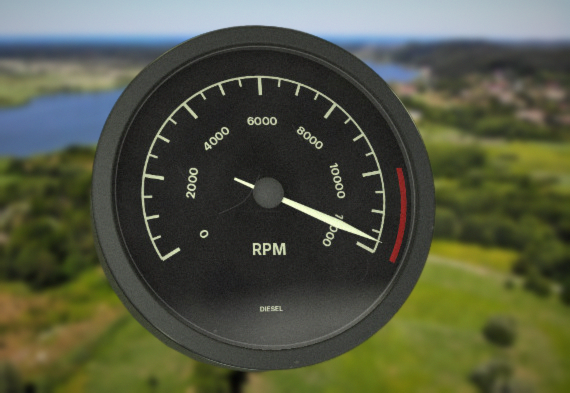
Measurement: 11750 rpm
